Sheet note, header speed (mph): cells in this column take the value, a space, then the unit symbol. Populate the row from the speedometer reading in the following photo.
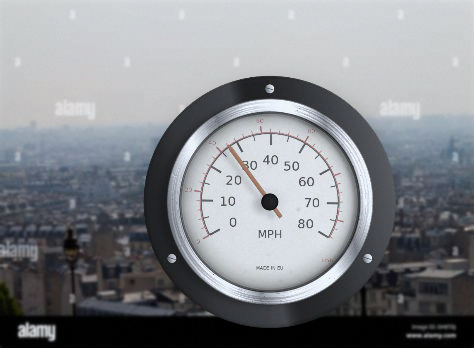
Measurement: 27.5 mph
